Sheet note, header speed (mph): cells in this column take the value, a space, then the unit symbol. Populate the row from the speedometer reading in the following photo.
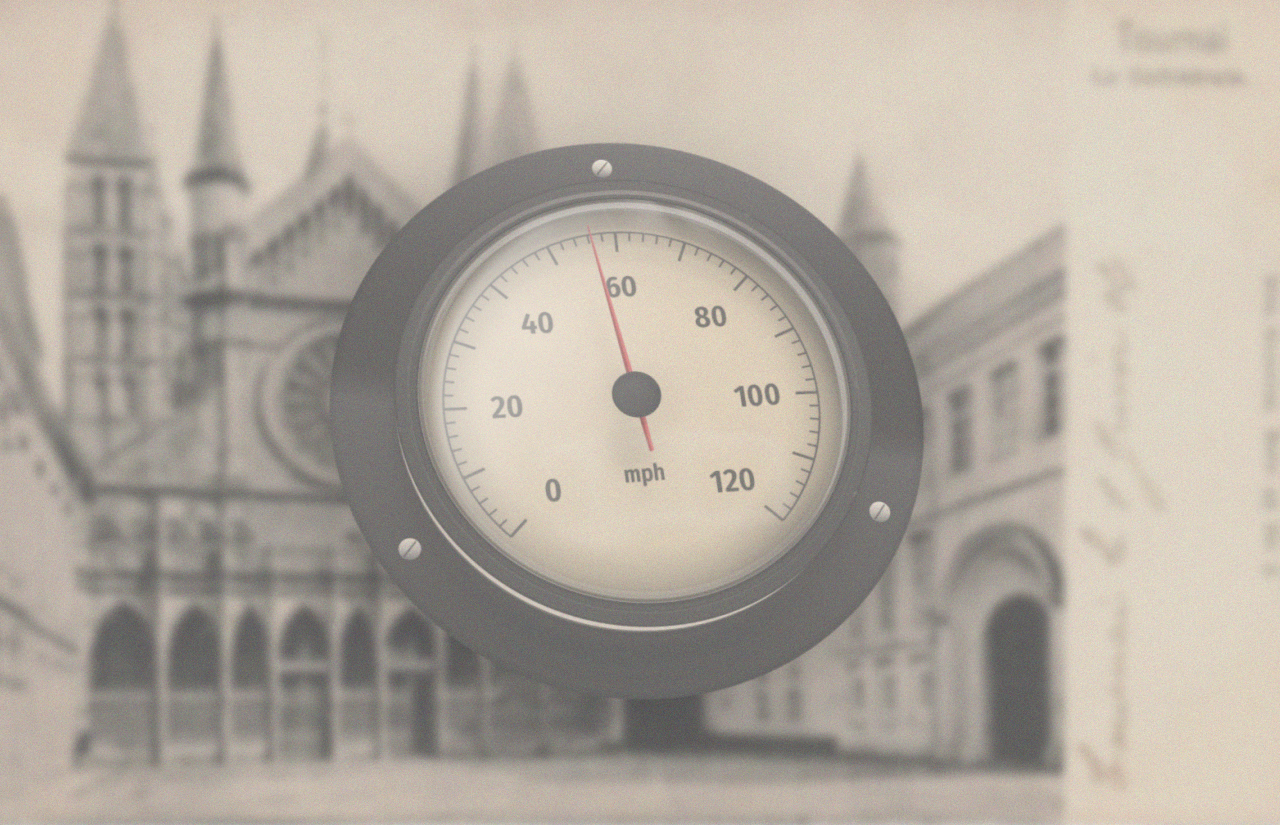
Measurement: 56 mph
